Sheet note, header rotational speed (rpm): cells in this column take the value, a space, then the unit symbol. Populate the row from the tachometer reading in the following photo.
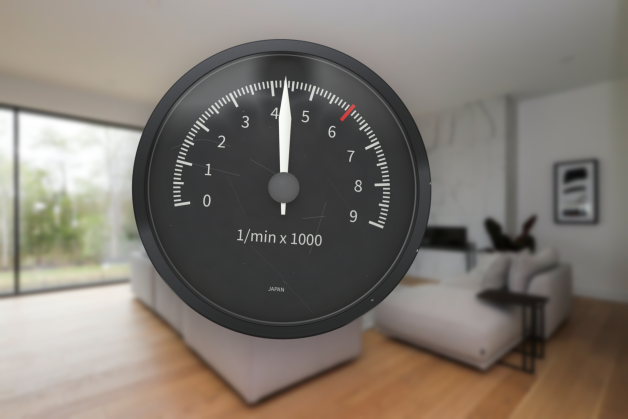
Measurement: 4300 rpm
